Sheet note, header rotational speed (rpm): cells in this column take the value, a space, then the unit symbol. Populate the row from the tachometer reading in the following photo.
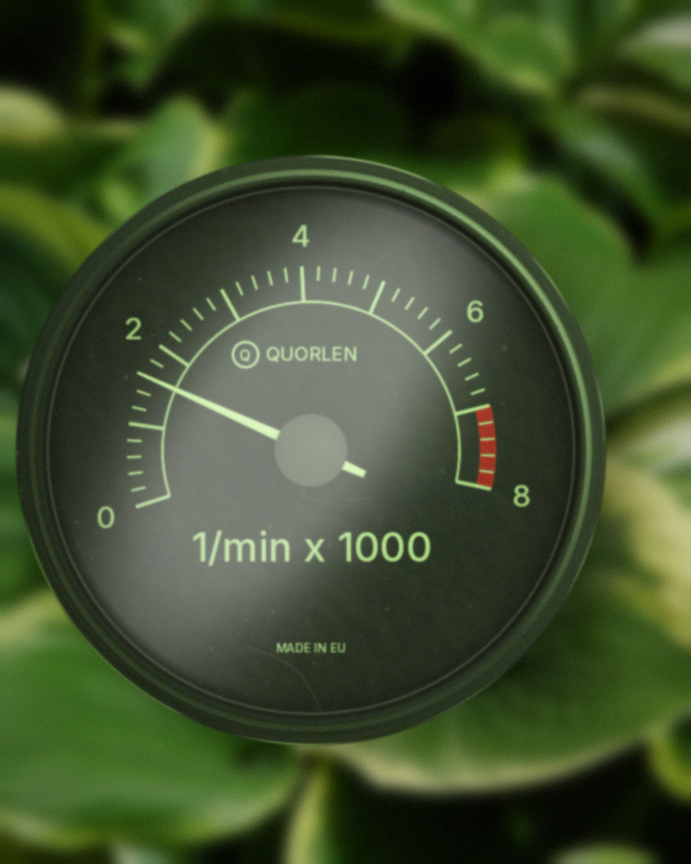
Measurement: 1600 rpm
